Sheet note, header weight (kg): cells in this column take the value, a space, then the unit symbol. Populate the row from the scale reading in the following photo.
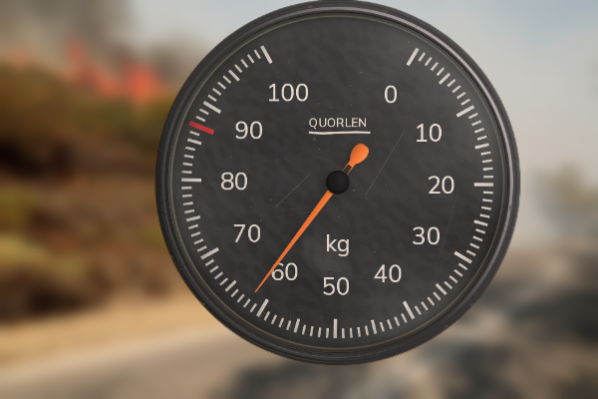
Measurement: 62 kg
